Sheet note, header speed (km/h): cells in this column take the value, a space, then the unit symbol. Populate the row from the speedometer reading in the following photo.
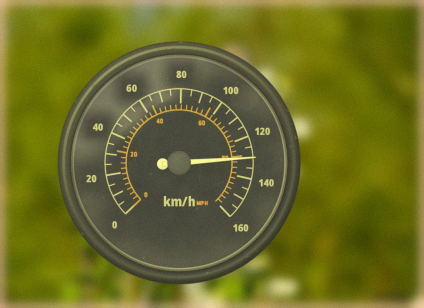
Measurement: 130 km/h
